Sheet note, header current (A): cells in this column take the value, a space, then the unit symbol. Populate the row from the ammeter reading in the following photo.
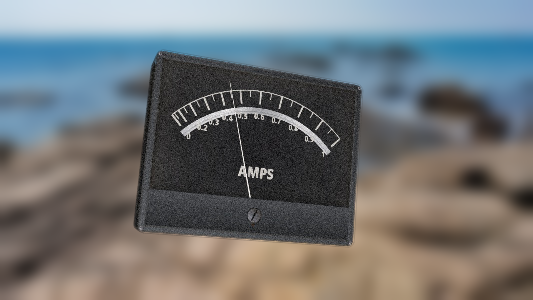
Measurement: 0.45 A
